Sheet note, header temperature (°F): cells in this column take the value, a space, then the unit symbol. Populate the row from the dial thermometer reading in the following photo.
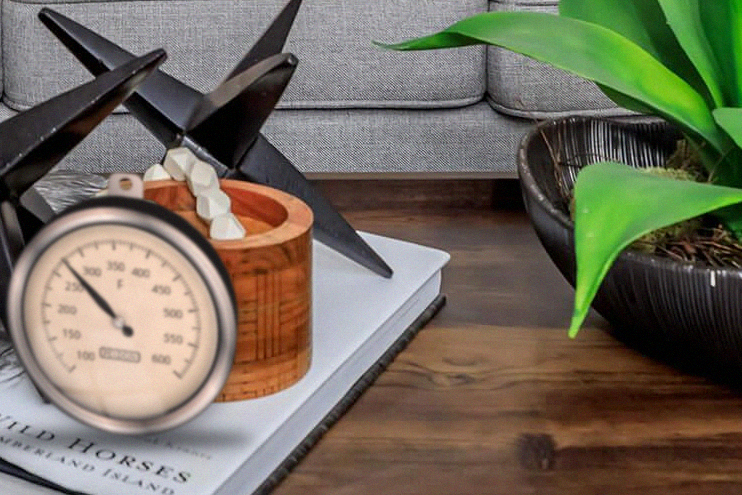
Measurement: 275 °F
